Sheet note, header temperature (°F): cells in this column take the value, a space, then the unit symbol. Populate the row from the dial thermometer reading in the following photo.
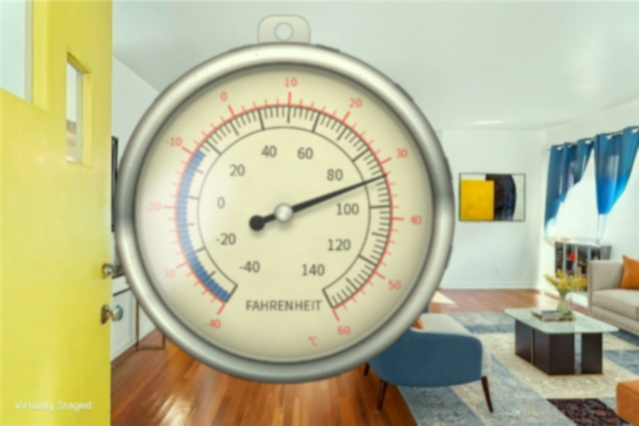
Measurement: 90 °F
